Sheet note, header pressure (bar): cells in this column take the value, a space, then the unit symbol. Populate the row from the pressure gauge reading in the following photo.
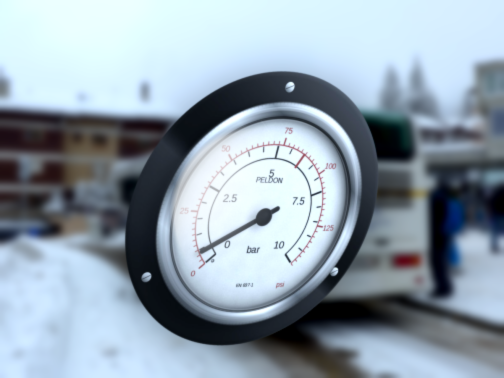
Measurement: 0.5 bar
